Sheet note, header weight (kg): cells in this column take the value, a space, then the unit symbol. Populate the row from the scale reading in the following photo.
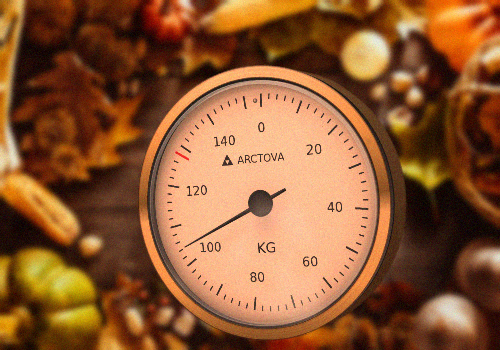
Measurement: 104 kg
